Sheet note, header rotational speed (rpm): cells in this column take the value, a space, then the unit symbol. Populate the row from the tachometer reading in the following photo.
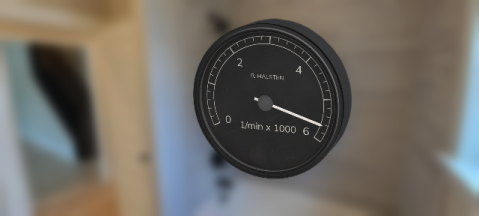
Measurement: 5600 rpm
